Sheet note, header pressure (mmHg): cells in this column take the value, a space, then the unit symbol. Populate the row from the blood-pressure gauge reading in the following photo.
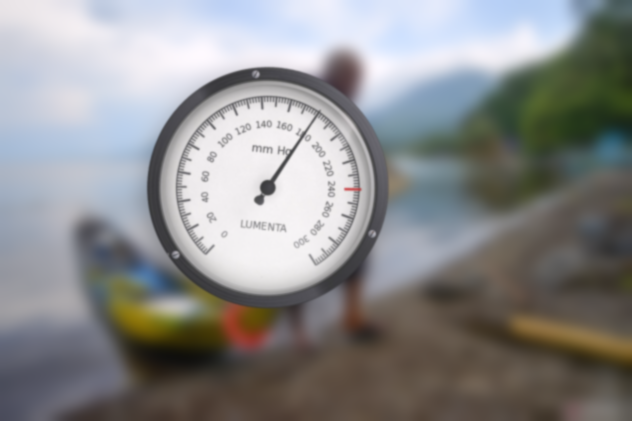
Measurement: 180 mmHg
